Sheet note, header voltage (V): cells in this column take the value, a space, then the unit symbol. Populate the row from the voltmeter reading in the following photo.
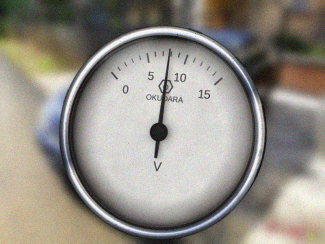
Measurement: 8 V
